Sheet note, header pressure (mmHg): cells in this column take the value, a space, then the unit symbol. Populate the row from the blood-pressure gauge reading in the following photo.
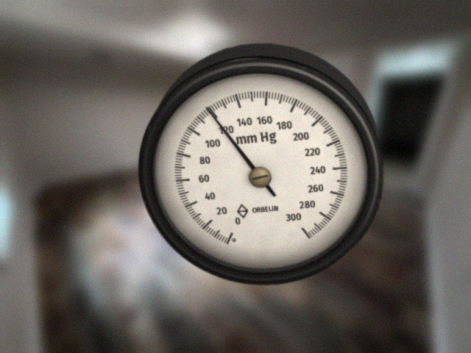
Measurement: 120 mmHg
